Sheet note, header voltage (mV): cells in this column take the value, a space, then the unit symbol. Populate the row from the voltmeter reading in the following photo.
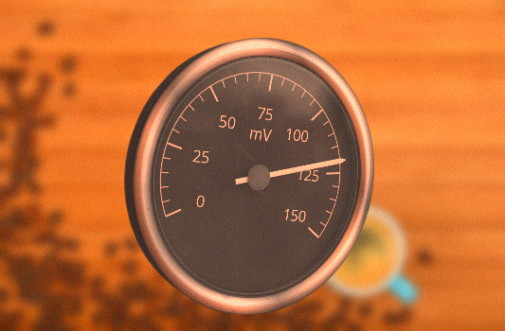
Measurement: 120 mV
